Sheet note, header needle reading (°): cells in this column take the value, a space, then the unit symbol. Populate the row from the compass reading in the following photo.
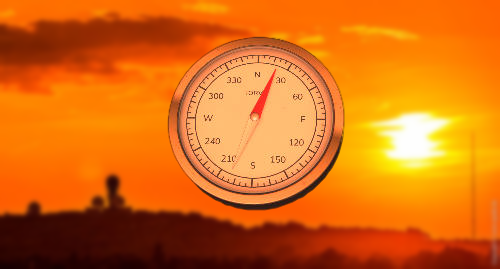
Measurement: 20 °
